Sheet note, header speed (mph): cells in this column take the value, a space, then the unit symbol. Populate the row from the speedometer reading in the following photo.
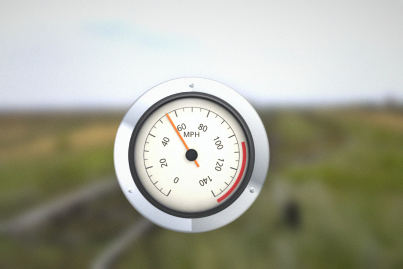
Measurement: 55 mph
